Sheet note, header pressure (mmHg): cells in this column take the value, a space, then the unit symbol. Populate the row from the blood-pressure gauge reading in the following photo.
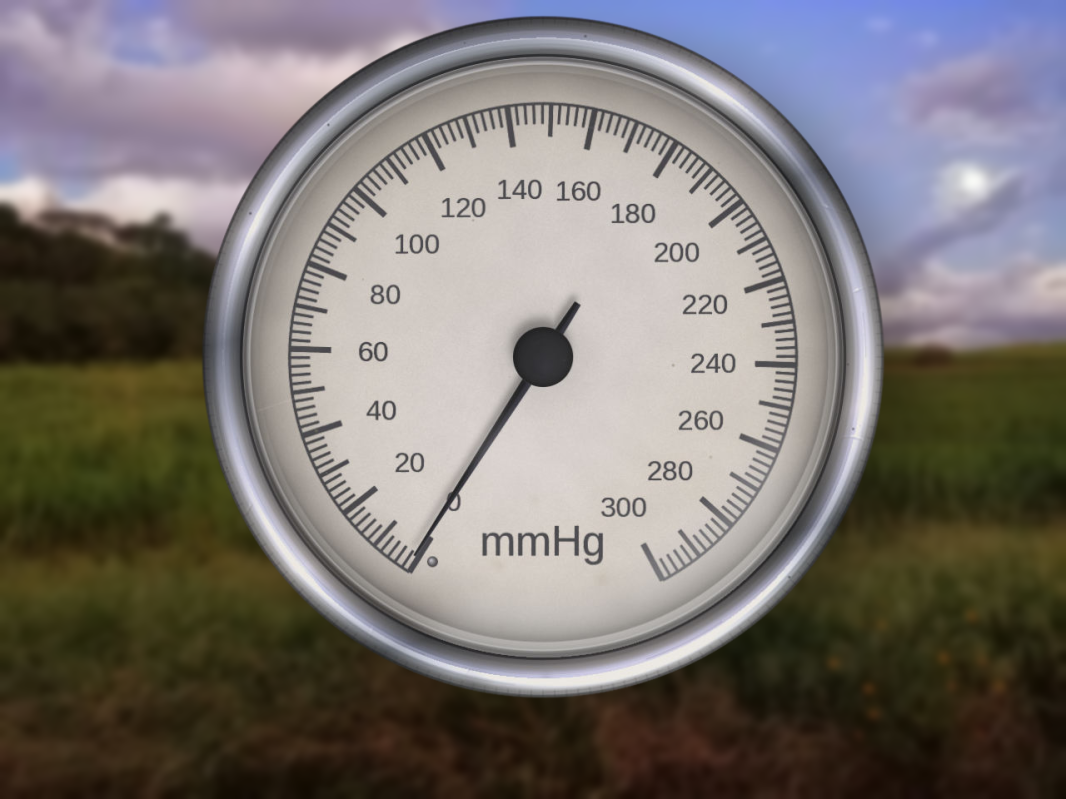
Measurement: 1 mmHg
